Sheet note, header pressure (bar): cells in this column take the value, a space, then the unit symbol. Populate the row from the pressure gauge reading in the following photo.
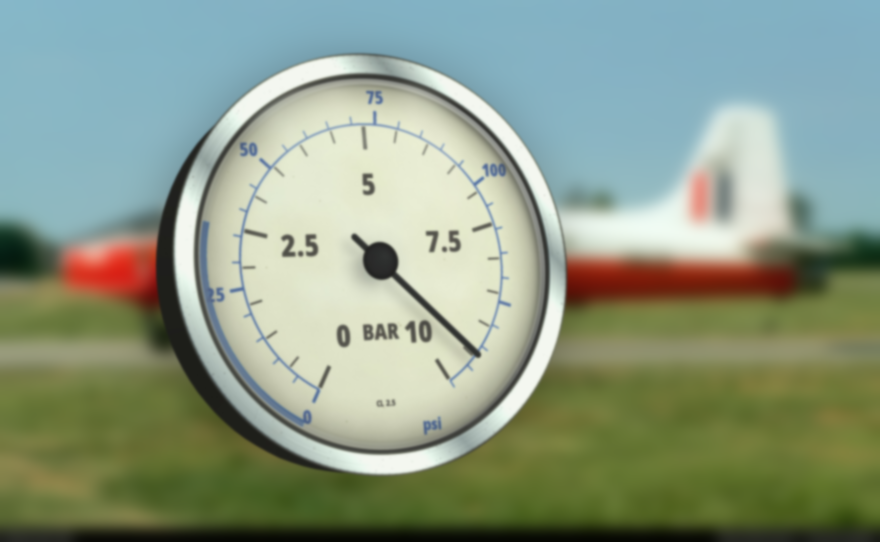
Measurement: 9.5 bar
